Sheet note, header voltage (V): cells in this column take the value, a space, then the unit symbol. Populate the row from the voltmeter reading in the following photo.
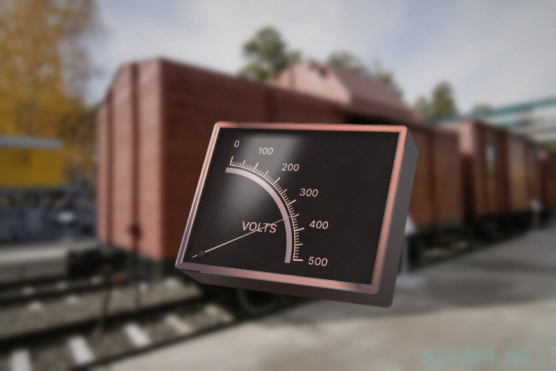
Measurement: 350 V
